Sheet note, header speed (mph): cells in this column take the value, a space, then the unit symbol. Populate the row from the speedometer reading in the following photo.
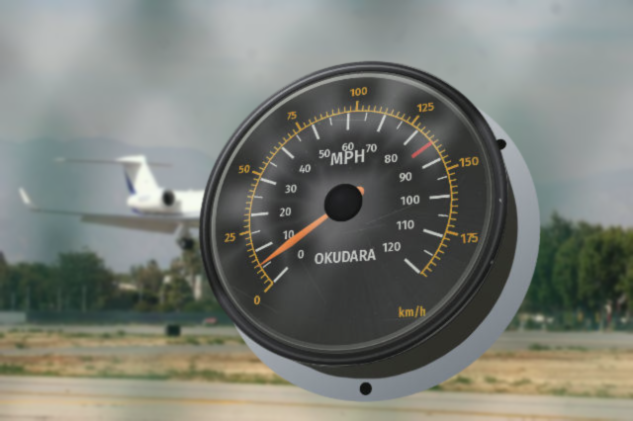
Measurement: 5 mph
